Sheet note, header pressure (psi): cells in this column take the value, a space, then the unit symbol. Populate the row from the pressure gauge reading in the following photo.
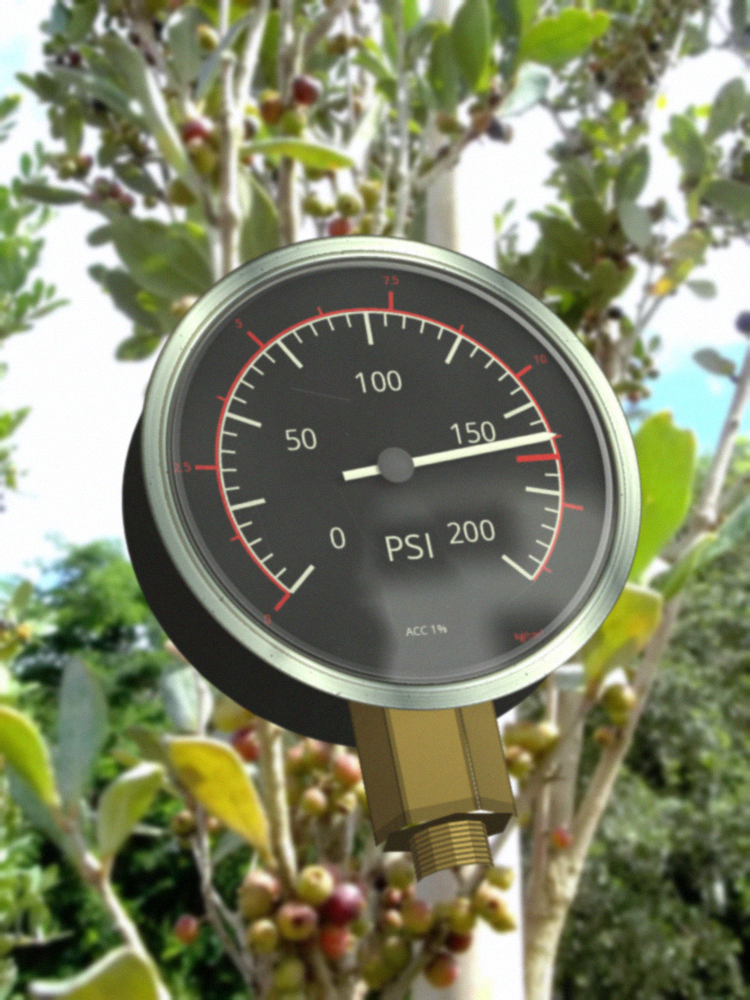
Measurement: 160 psi
